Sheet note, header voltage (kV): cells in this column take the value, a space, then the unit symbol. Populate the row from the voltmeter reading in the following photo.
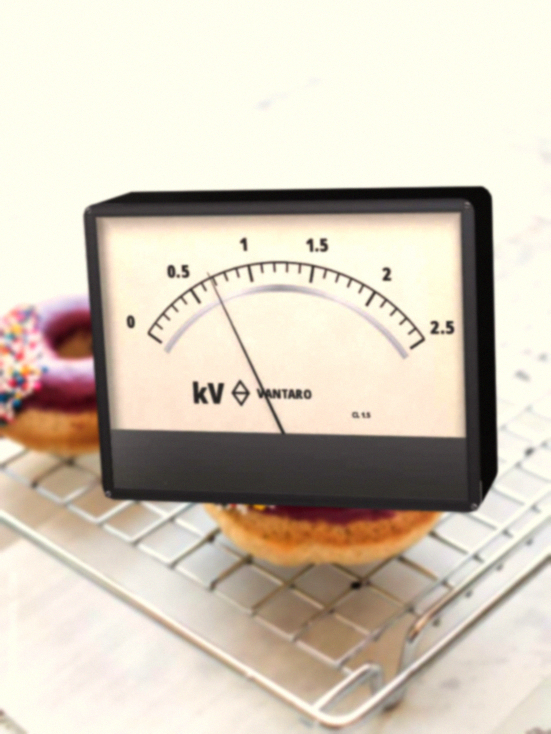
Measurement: 0.7 kV
